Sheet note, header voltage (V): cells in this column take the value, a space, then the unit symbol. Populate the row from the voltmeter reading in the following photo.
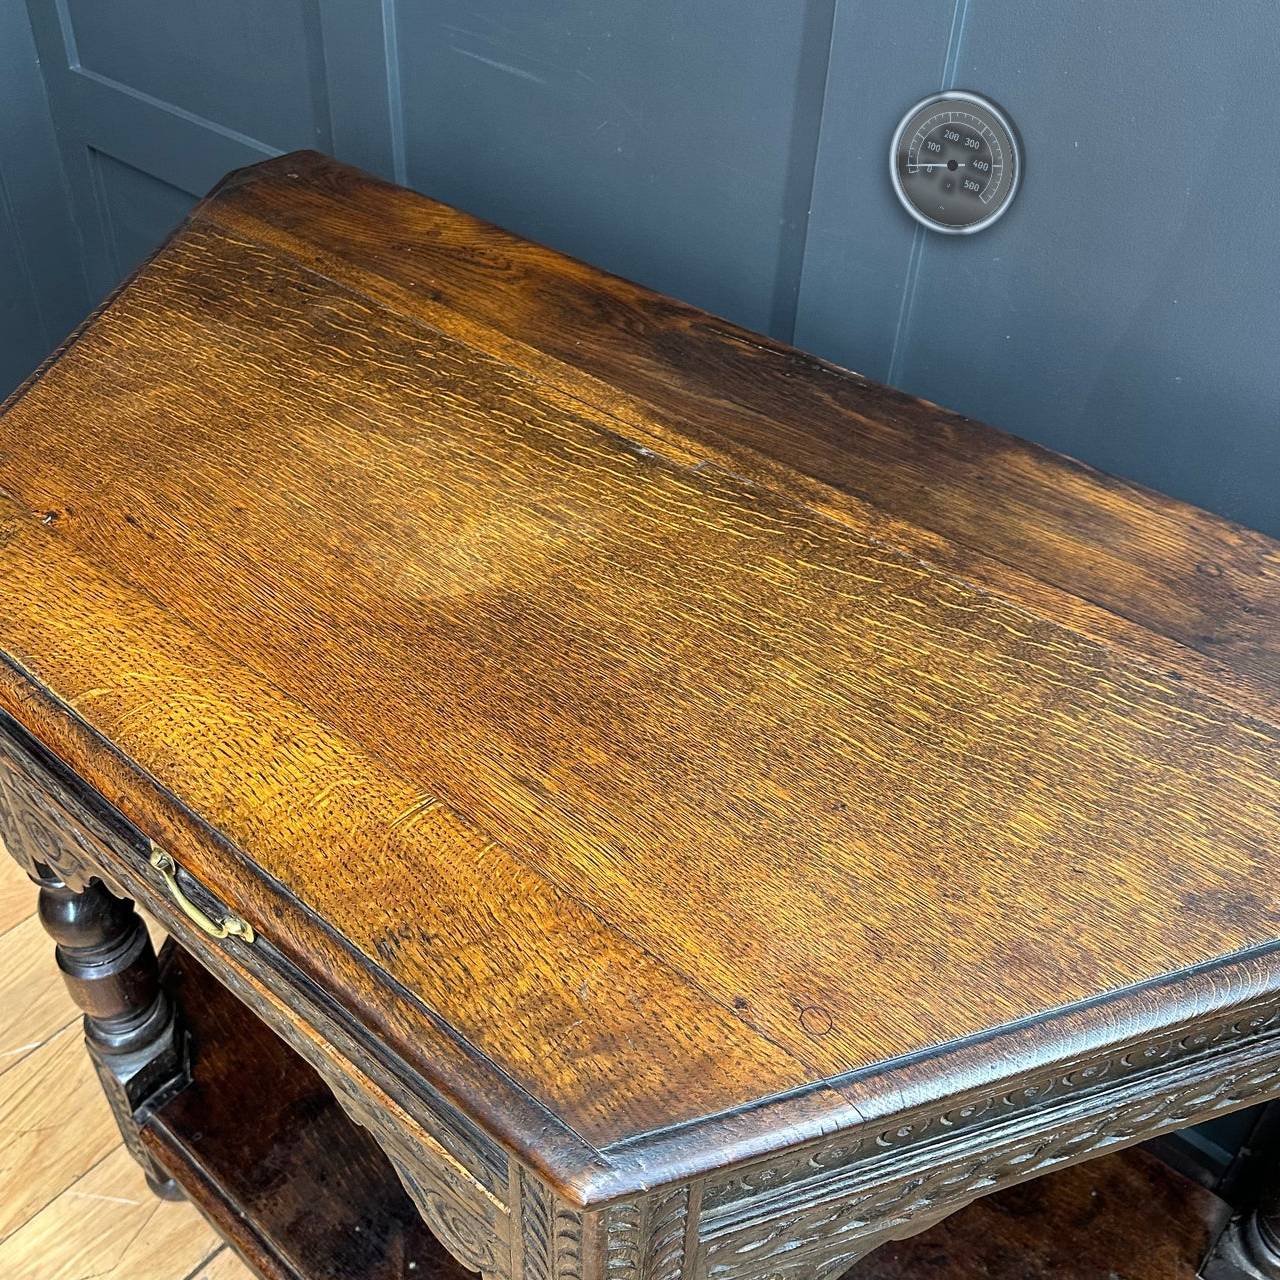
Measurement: 20 V
